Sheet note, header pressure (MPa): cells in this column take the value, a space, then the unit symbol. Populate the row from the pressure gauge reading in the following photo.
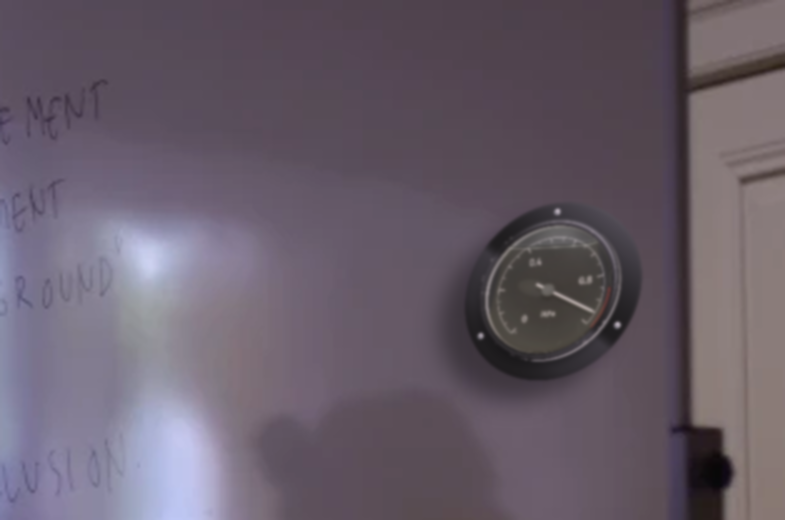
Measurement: 0.95 MPa
